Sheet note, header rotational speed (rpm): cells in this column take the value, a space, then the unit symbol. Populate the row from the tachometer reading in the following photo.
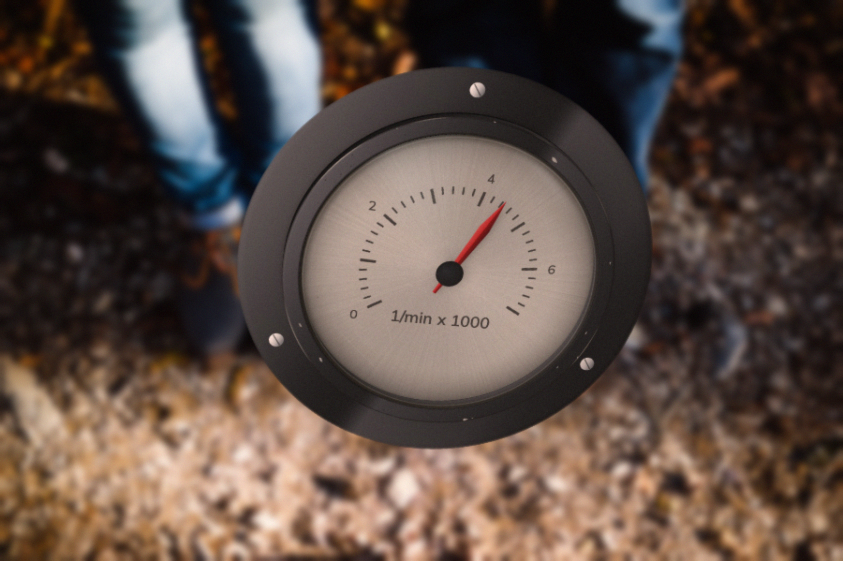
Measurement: 4400 rpm
